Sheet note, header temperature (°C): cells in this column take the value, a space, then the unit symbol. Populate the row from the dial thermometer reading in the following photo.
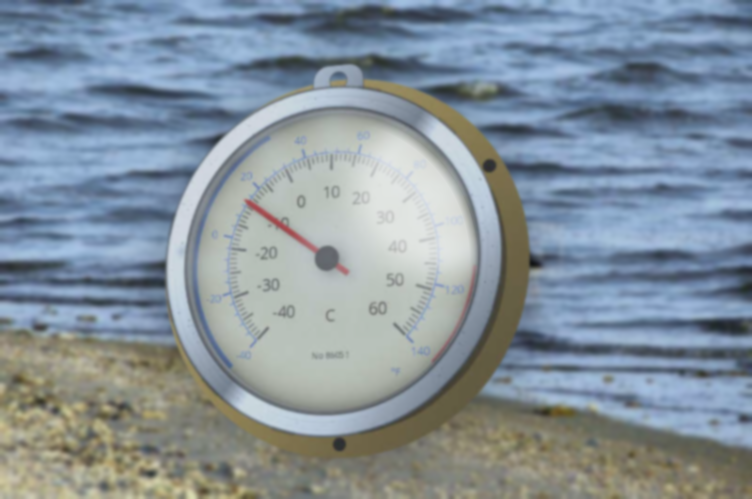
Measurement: -10 °C
